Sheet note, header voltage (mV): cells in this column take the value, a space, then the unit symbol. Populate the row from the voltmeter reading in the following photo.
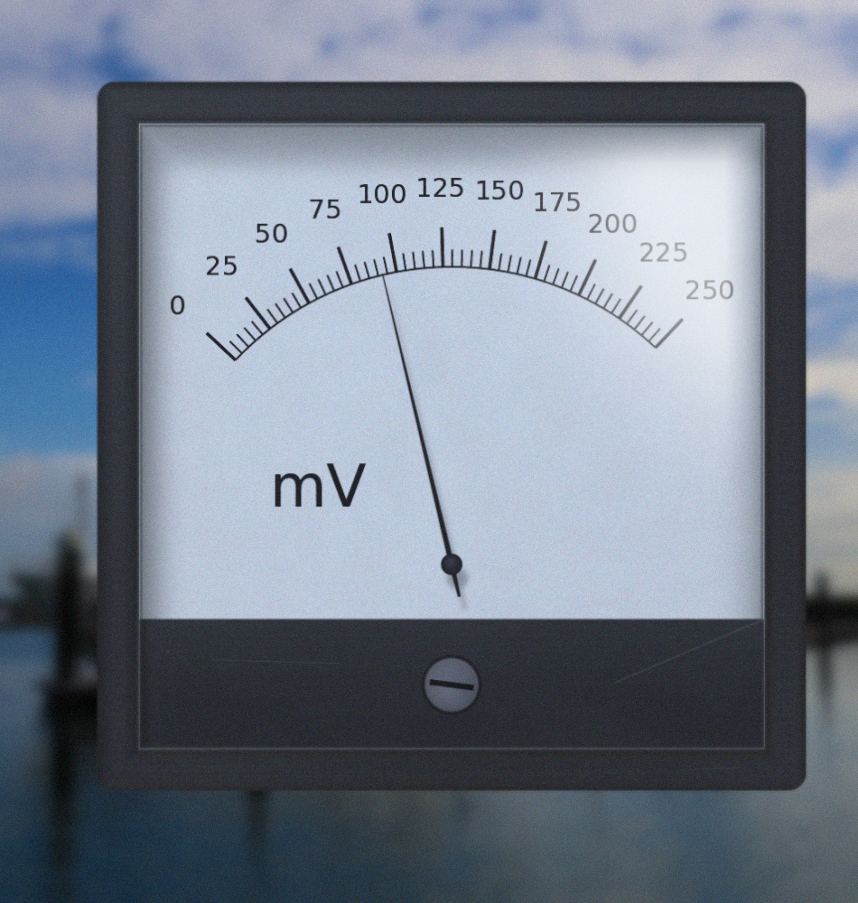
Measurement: 92.5 mV
